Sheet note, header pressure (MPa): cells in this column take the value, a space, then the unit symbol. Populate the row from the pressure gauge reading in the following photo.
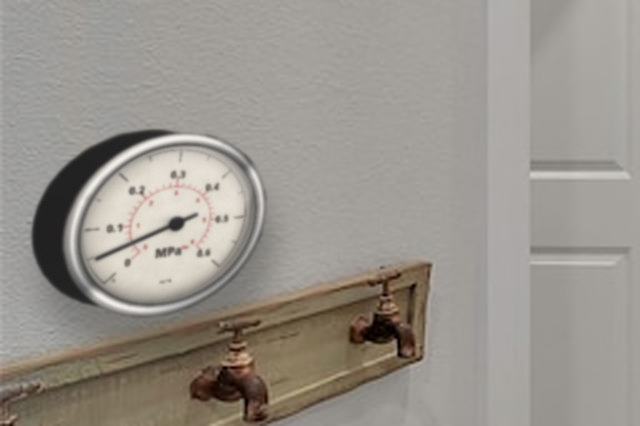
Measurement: 0.05 MPa
